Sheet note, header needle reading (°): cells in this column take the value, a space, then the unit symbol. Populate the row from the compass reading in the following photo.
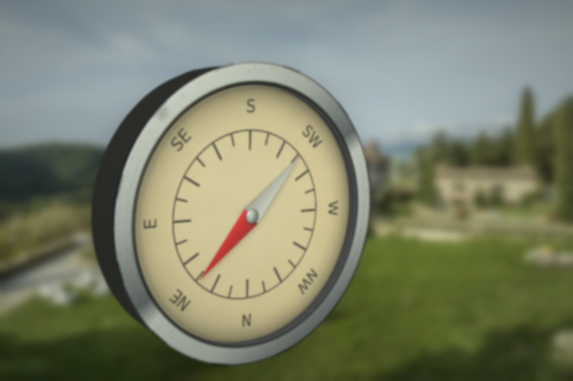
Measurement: 45 °
